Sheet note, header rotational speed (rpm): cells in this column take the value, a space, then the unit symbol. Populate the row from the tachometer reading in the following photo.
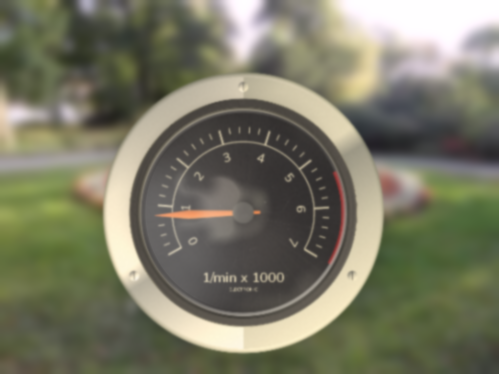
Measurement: 800 rpm
